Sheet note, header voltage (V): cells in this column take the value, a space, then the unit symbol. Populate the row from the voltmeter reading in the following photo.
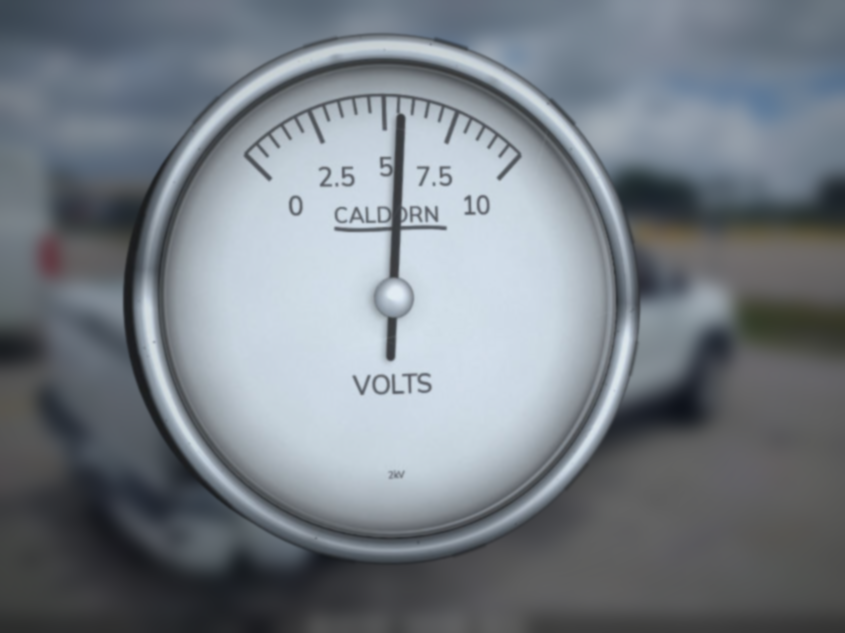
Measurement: 5.5 V
